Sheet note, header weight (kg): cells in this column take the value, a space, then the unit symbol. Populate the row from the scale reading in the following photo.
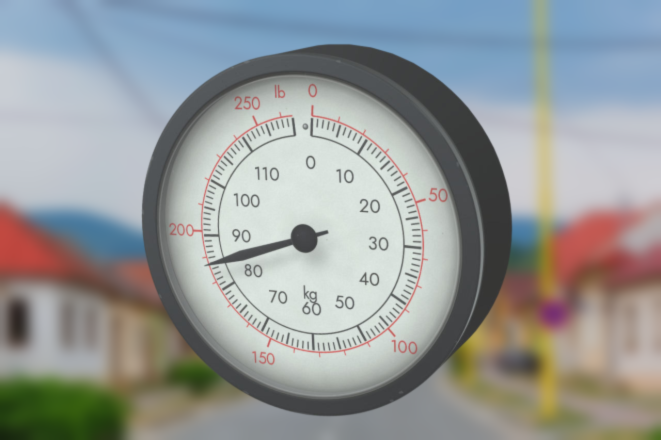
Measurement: 85 kg
